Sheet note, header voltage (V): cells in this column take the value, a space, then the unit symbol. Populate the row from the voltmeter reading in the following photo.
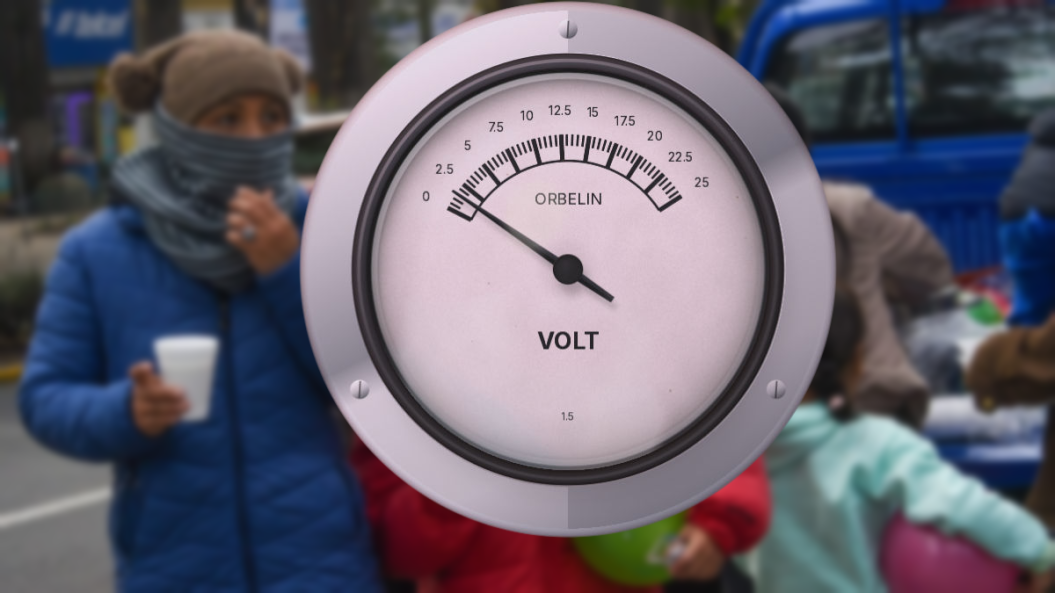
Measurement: 1.5 V
